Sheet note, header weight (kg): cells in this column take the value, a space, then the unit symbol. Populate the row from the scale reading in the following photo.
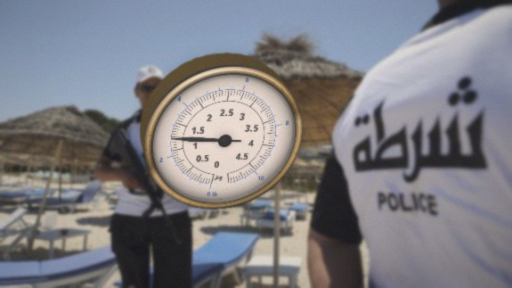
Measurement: 1.25 kg
